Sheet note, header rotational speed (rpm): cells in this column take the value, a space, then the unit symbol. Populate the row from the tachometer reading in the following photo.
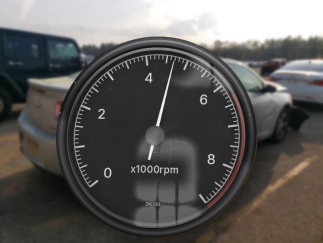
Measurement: 4700 rpm
